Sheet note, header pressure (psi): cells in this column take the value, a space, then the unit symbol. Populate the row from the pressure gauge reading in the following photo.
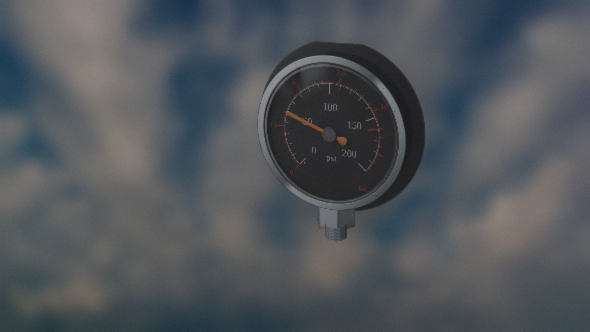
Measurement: 50 psi
